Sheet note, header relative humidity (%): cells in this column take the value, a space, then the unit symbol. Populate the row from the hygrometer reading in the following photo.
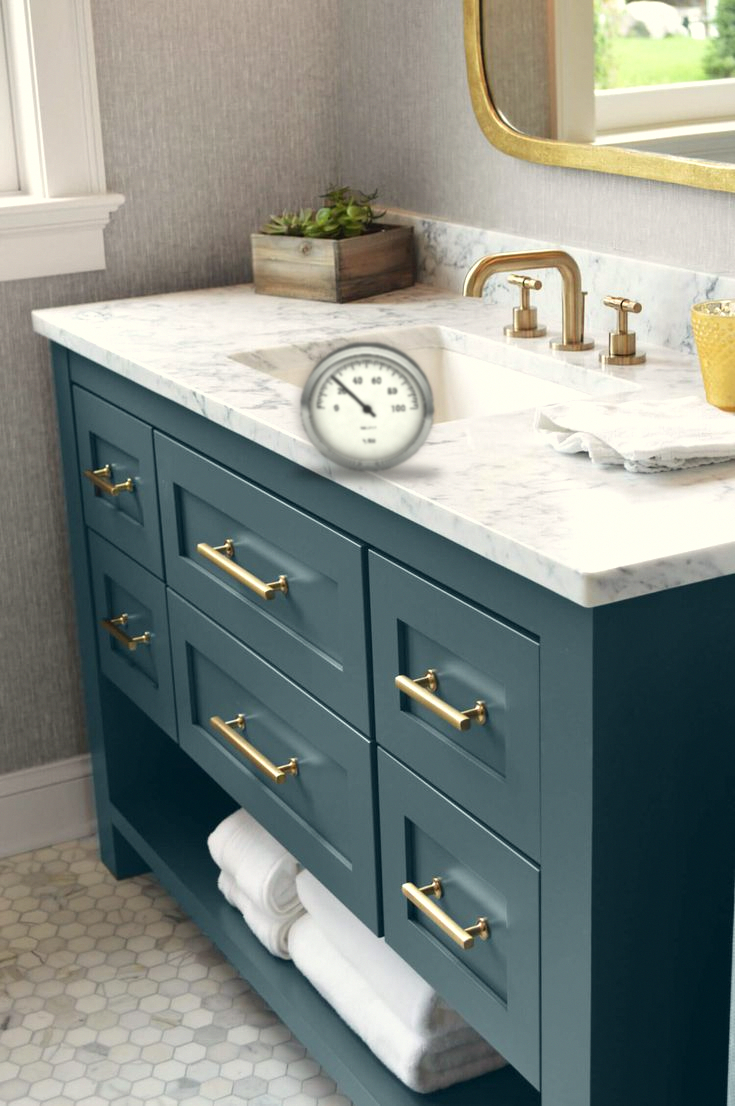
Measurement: 25 %
